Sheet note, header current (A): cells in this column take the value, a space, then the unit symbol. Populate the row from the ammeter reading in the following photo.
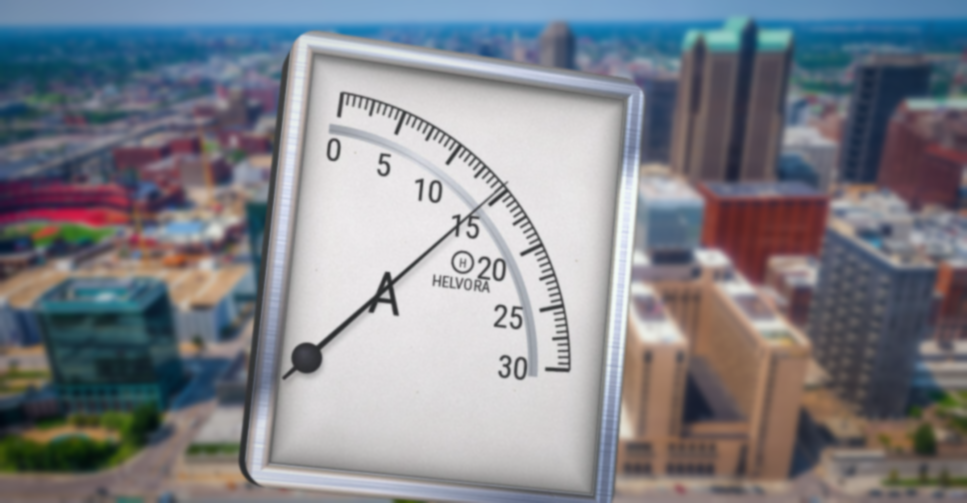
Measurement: 14.5 A
